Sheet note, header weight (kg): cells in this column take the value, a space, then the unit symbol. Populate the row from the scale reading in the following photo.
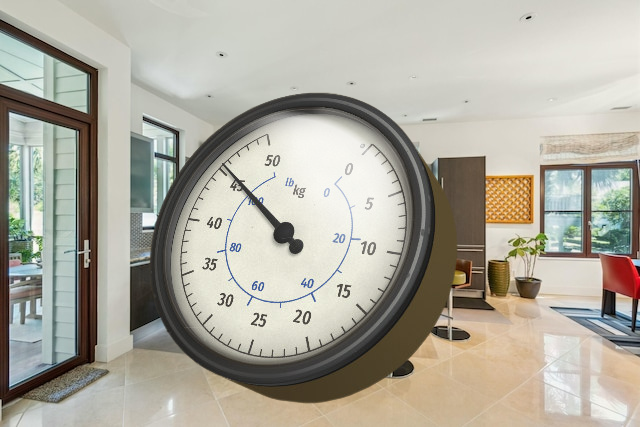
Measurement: 45.5 kg
